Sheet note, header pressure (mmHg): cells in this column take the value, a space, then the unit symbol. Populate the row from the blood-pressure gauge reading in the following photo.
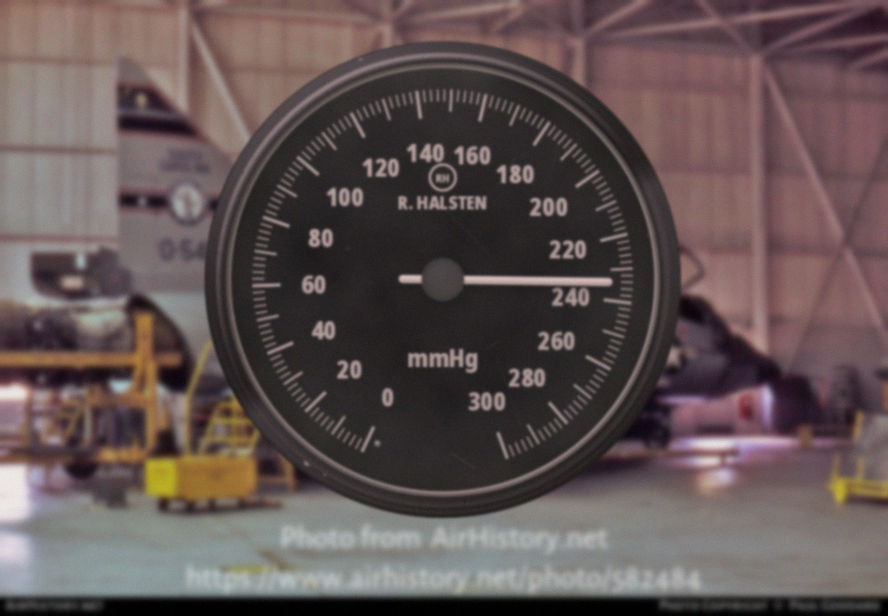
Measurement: 234 mmHg
